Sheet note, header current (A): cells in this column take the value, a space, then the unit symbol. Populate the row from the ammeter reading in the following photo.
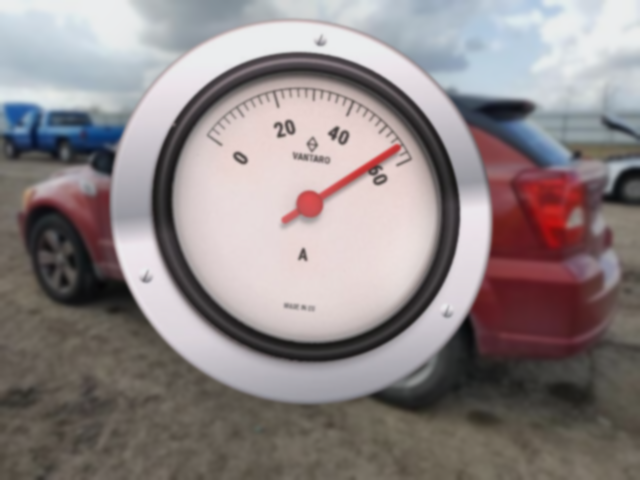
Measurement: 56 A
